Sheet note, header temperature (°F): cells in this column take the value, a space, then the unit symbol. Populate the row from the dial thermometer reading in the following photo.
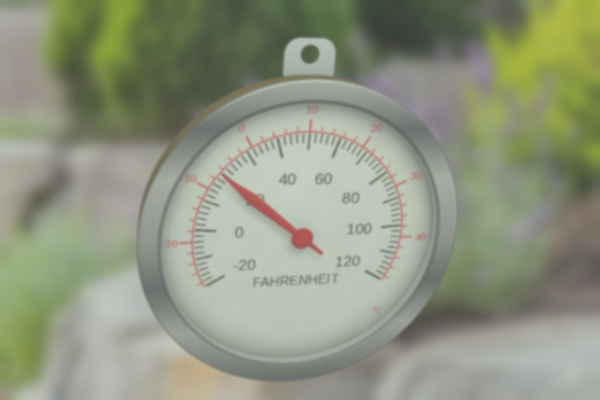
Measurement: 20 °F
